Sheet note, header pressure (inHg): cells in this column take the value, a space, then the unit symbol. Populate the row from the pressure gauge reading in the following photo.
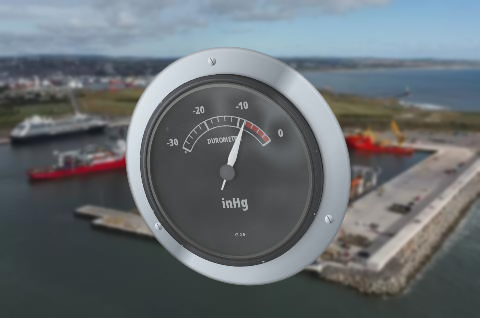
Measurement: -8 inHg
